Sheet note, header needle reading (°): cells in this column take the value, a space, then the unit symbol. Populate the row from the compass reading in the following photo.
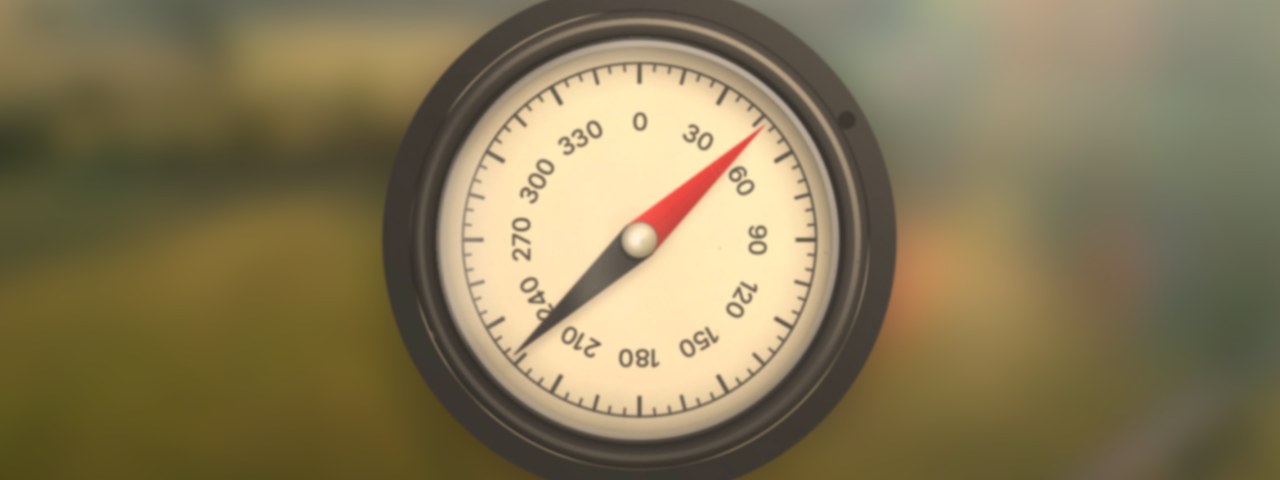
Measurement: 47.5 °
